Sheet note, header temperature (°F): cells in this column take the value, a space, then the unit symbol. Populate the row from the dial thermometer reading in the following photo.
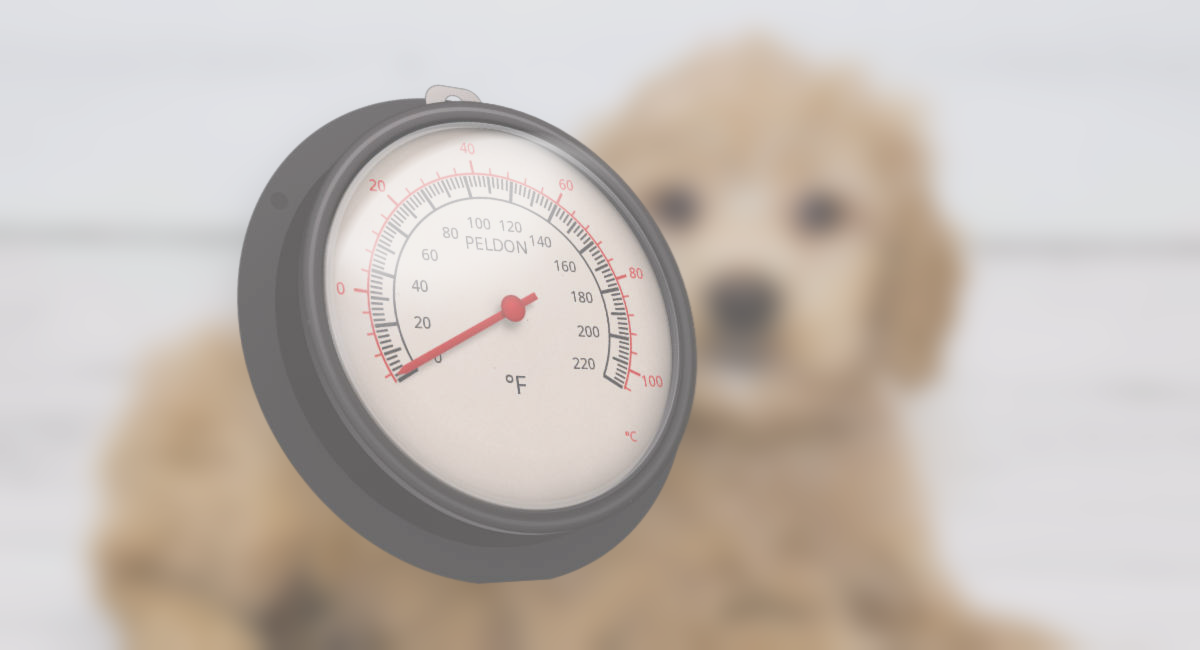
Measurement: 2 °F
